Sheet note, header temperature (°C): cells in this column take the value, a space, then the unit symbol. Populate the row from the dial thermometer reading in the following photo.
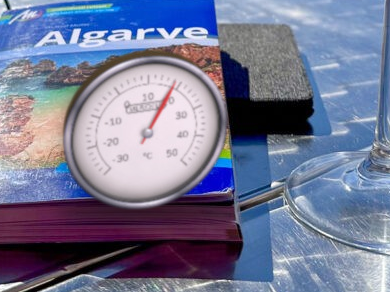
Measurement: 18 °C
